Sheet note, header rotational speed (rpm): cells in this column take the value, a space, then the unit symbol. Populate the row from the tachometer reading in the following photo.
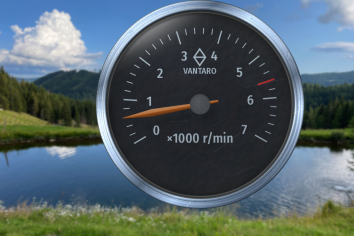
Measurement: 600 rpm
